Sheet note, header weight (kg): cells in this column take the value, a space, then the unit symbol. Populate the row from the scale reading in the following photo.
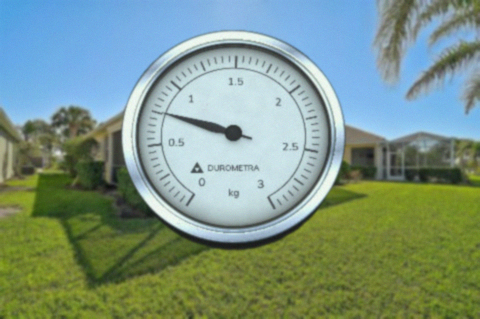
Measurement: 0.75 kg
